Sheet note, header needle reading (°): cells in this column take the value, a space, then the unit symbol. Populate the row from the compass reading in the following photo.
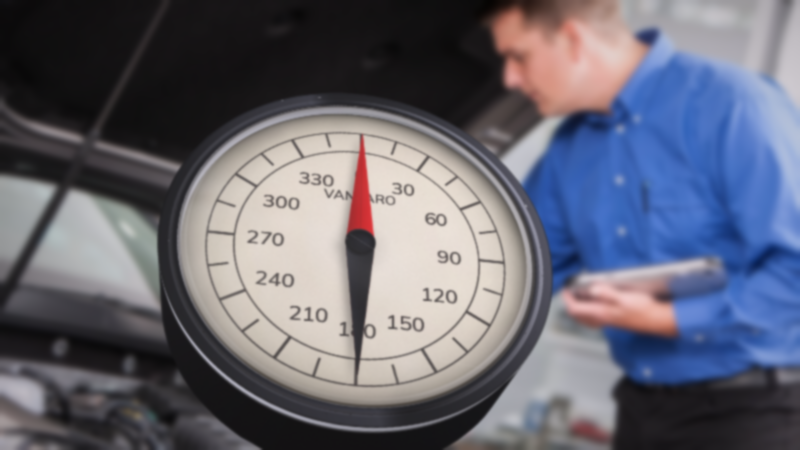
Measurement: 0 °
